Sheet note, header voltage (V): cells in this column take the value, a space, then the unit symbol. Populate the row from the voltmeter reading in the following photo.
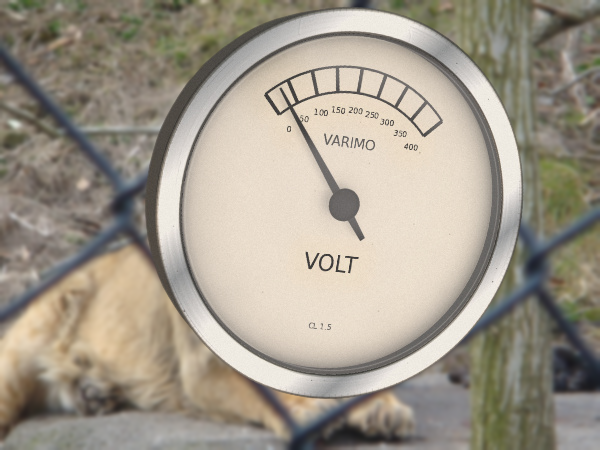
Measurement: 25 V
